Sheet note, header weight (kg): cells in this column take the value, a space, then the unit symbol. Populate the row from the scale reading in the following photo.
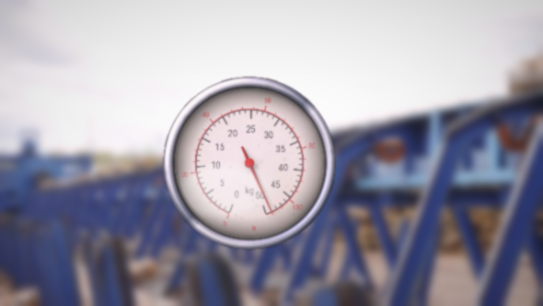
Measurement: 49 kg
